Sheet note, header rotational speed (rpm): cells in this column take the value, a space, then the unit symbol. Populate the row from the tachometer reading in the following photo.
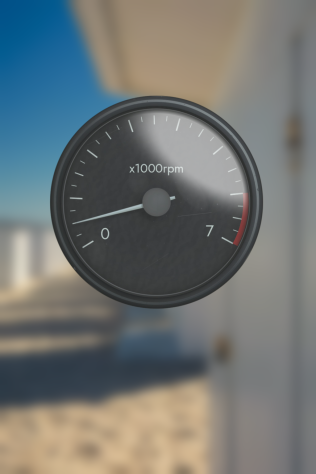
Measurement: 500 rpm
